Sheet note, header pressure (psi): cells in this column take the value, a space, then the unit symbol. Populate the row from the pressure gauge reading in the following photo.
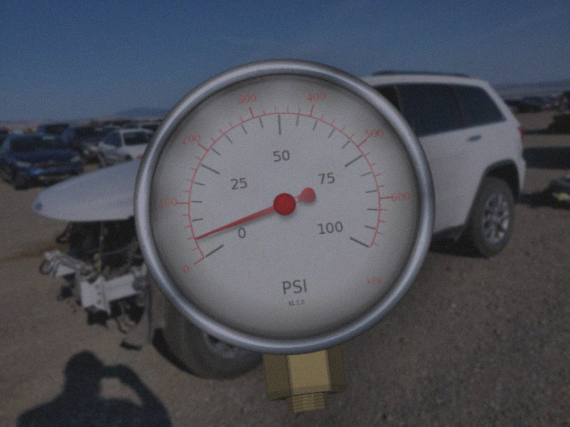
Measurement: 5 psi
